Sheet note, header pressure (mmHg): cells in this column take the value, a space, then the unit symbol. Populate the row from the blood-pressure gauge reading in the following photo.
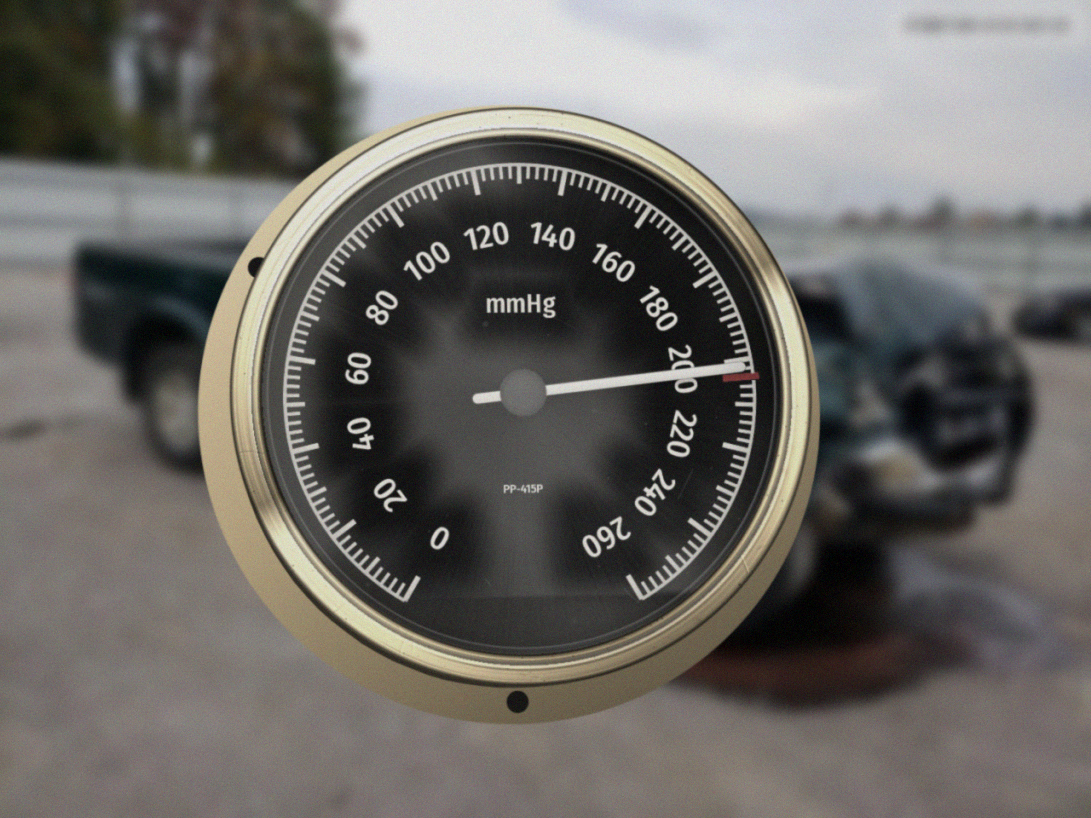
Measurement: 202 mmHg
